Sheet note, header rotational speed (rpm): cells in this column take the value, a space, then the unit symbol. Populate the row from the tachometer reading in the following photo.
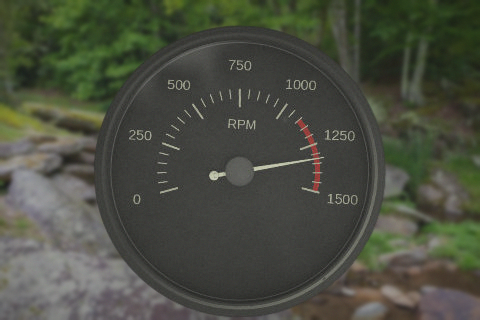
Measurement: 1325 rpm
